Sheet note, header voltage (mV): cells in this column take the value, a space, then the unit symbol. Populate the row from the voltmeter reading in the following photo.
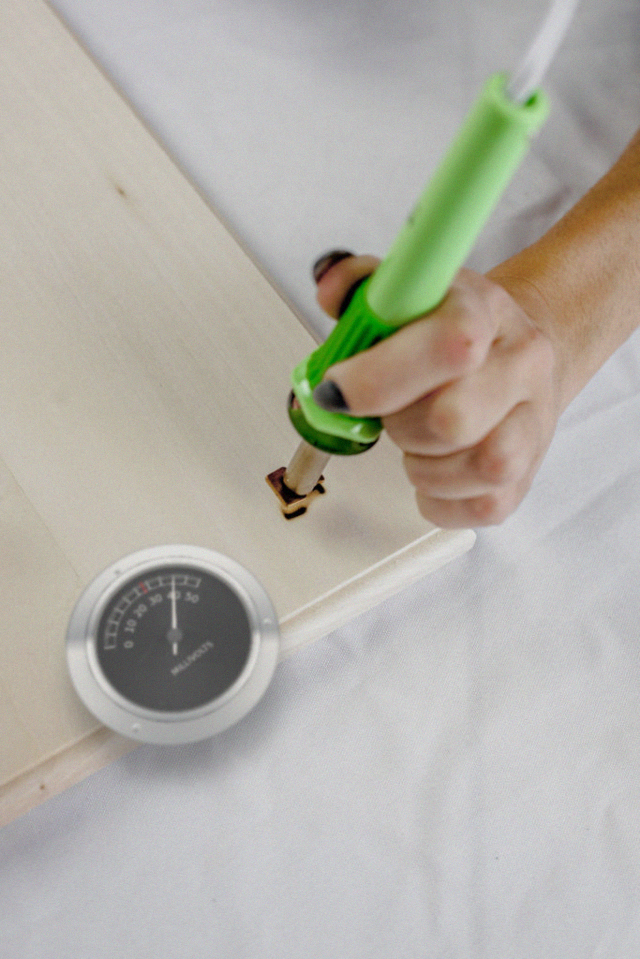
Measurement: 40 mV
